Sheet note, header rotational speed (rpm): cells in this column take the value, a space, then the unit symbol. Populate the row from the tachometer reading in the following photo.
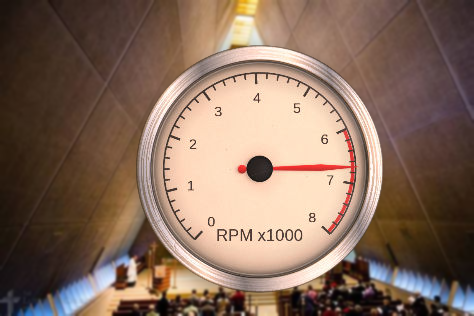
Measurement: 6700 rpm
